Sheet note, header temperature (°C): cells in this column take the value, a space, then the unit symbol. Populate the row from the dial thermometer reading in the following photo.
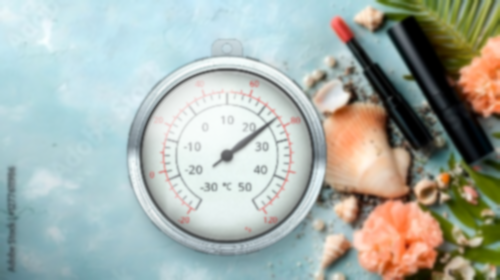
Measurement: 24 °C
